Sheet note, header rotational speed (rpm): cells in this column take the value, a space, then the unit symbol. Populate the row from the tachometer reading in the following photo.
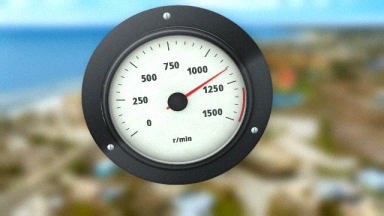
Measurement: 1150 rpm
